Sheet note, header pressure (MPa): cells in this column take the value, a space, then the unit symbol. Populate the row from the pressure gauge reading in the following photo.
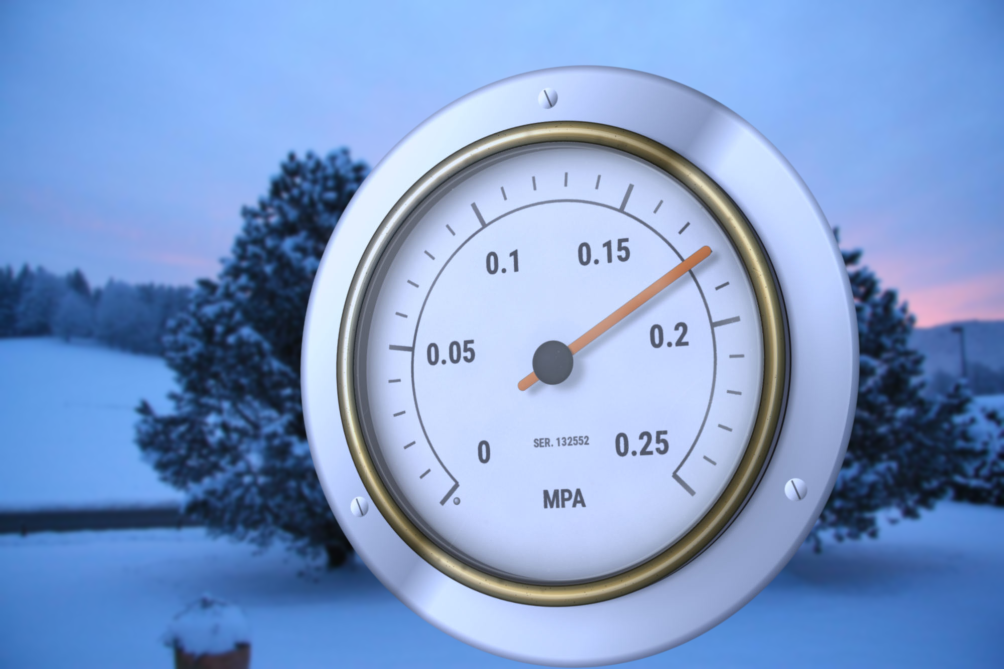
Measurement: 0.18 MPa
